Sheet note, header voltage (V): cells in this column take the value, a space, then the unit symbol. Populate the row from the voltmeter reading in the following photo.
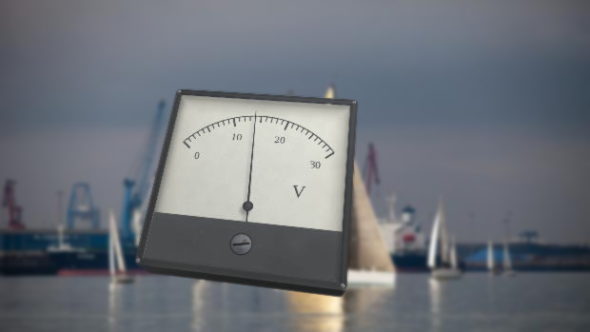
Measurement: 14 V
